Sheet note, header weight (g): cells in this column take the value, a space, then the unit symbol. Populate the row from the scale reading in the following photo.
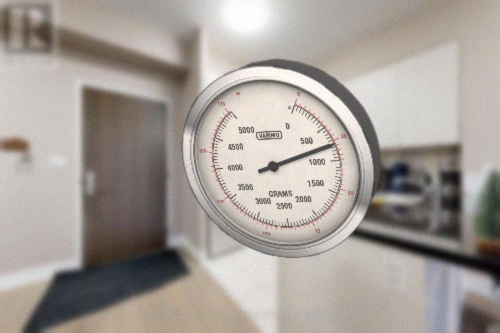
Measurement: 750 g
